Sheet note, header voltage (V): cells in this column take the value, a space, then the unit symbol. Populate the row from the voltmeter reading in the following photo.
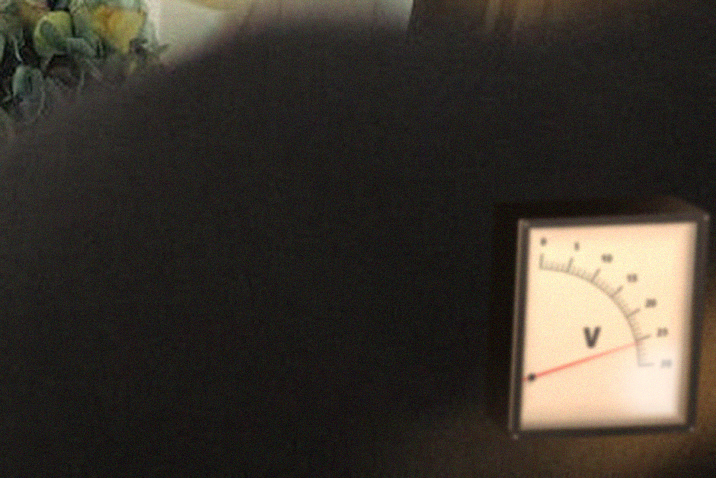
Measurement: 25 V
